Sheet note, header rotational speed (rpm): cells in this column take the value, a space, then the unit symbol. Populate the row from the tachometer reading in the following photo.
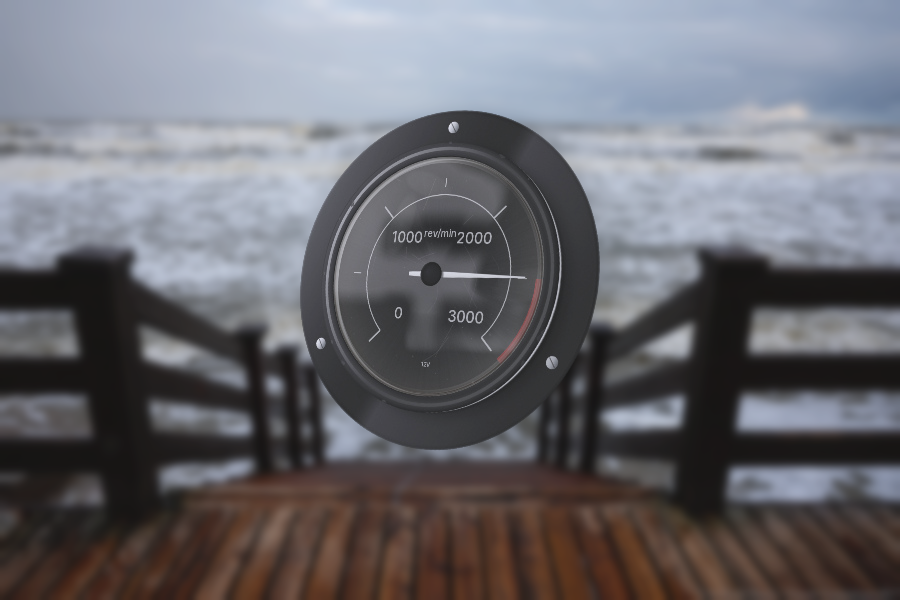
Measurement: 2500 rpm
